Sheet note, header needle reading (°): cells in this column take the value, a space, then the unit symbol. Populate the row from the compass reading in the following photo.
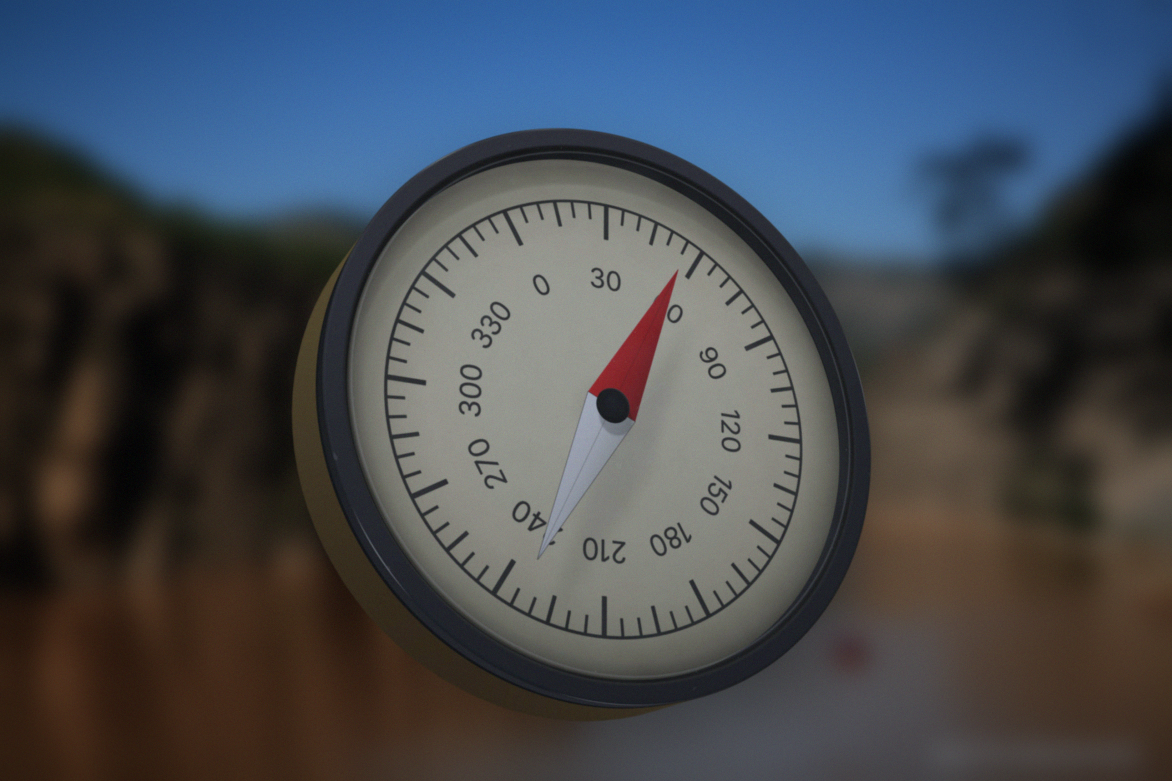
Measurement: 55 °
